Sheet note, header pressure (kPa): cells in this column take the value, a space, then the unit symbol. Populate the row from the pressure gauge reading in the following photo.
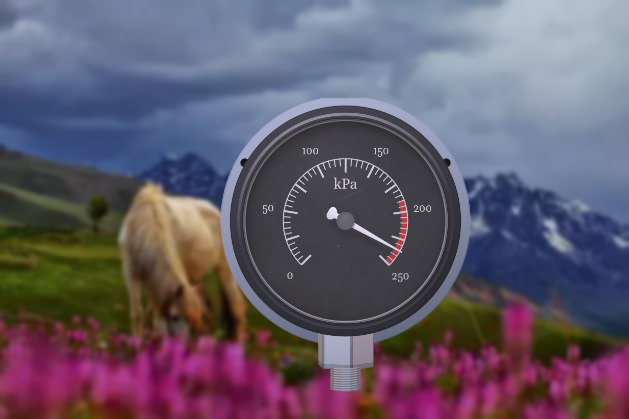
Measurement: 235 kPa
